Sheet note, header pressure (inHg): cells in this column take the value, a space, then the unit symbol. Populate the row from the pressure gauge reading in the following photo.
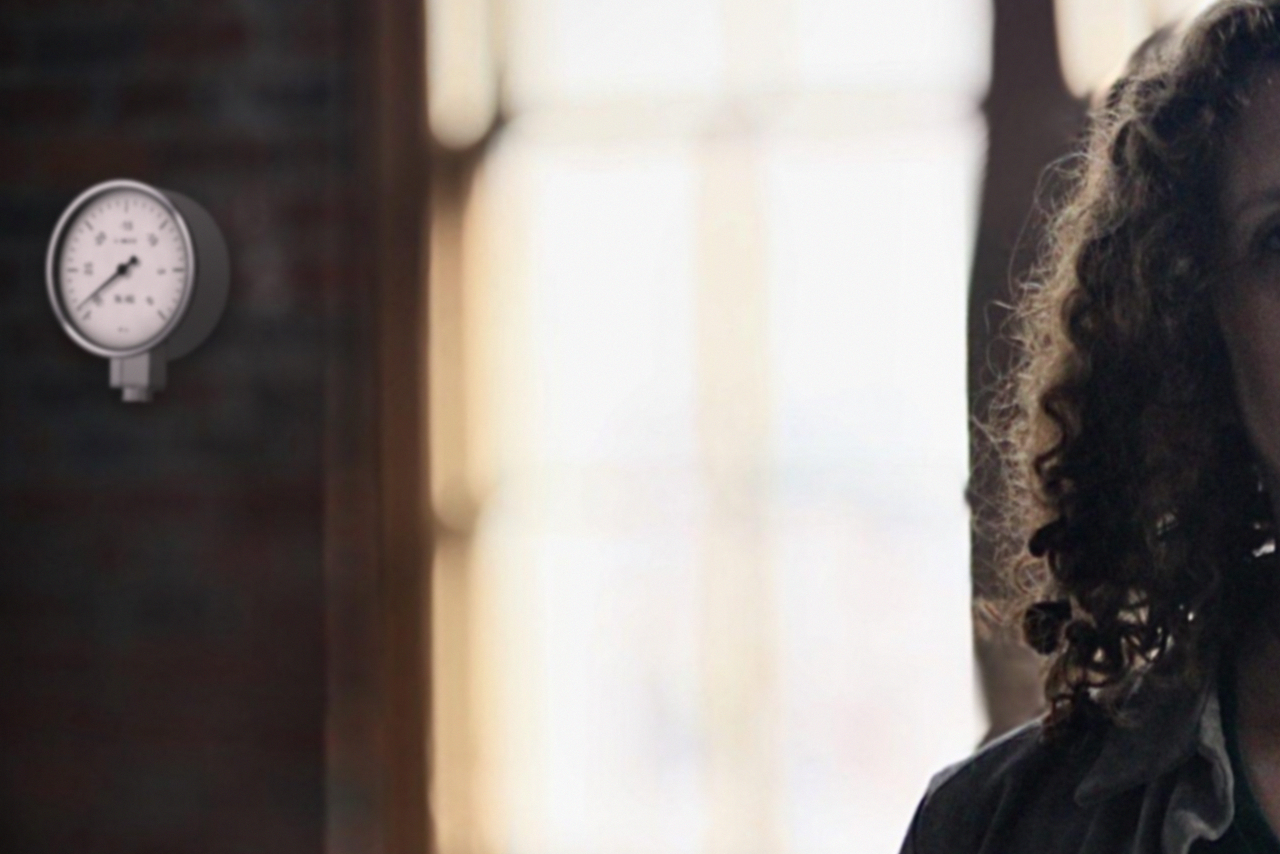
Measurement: -29 inHg
